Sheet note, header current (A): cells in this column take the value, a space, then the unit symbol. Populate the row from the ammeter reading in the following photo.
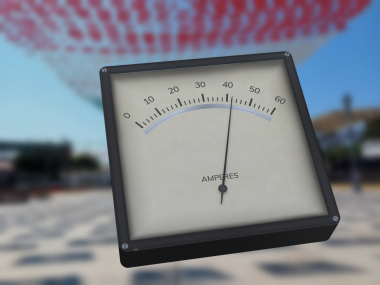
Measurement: 42 A
